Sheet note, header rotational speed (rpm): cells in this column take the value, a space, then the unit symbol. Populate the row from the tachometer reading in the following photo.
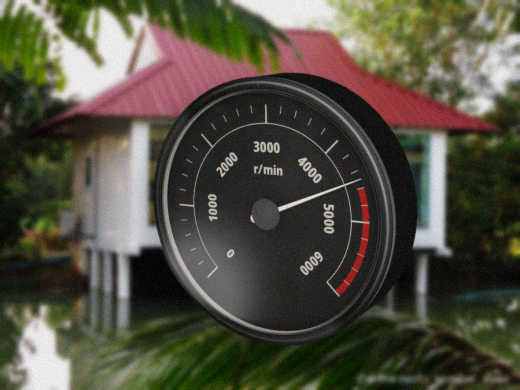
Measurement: 4500 rpm
